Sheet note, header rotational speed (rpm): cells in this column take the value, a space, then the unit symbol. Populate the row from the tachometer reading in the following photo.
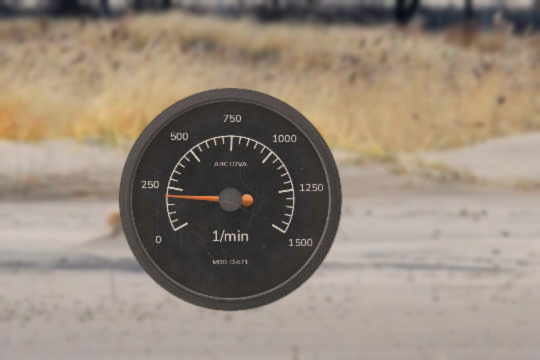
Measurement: 200 rpm
